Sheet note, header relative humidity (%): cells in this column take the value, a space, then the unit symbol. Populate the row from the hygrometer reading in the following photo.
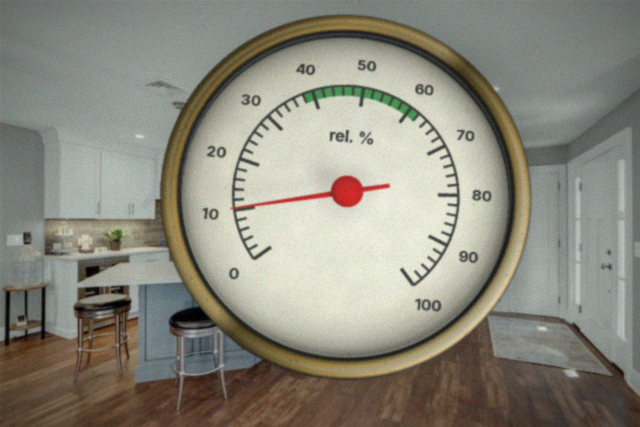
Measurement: 10 %
